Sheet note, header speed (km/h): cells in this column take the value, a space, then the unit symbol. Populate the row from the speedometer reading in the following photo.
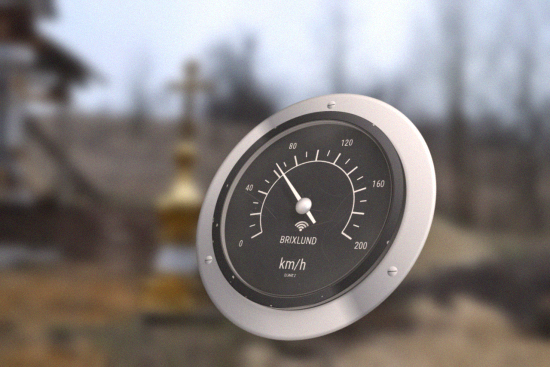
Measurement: 65 km/h
